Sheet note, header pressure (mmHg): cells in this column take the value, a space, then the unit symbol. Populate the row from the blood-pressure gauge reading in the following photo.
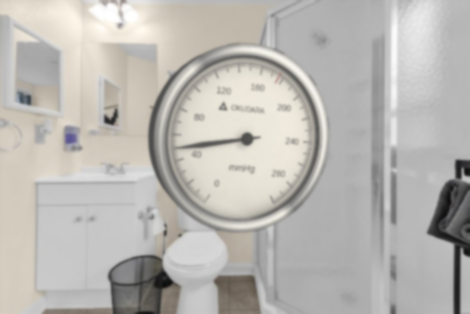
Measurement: 50 mmHg
